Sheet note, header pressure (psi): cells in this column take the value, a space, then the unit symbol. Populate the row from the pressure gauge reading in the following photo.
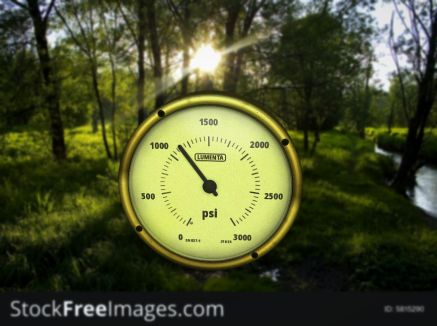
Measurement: 1150 psi
